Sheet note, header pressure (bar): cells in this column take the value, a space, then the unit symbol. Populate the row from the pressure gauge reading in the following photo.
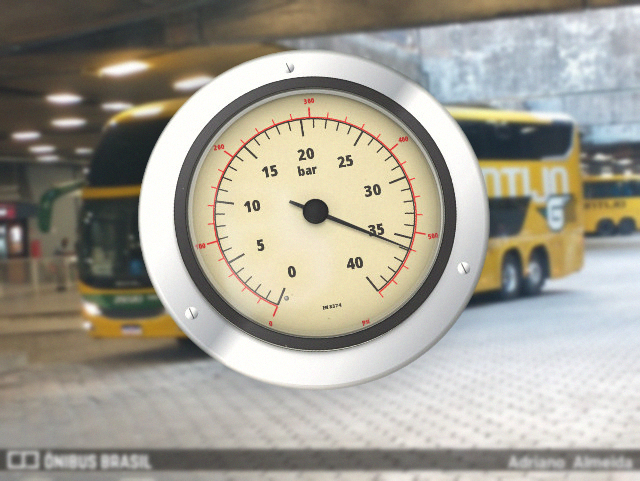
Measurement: 36 bar
